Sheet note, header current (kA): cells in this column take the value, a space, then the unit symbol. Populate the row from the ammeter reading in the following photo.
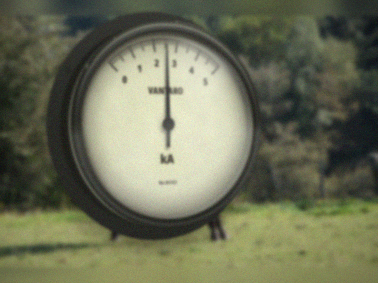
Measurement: 2.5 kA
